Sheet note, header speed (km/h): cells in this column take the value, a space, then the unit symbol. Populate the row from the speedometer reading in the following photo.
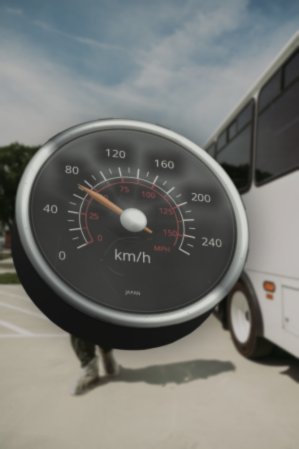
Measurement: 70 km/h
